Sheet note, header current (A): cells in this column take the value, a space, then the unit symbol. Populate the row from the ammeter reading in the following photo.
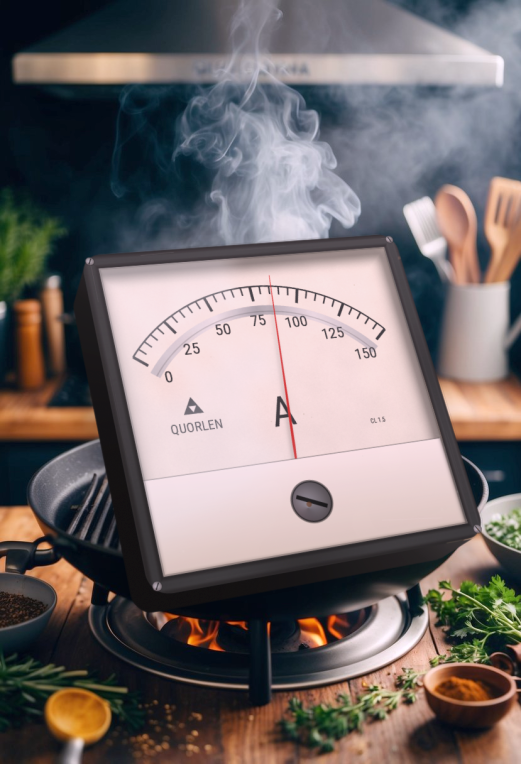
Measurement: 85 A
